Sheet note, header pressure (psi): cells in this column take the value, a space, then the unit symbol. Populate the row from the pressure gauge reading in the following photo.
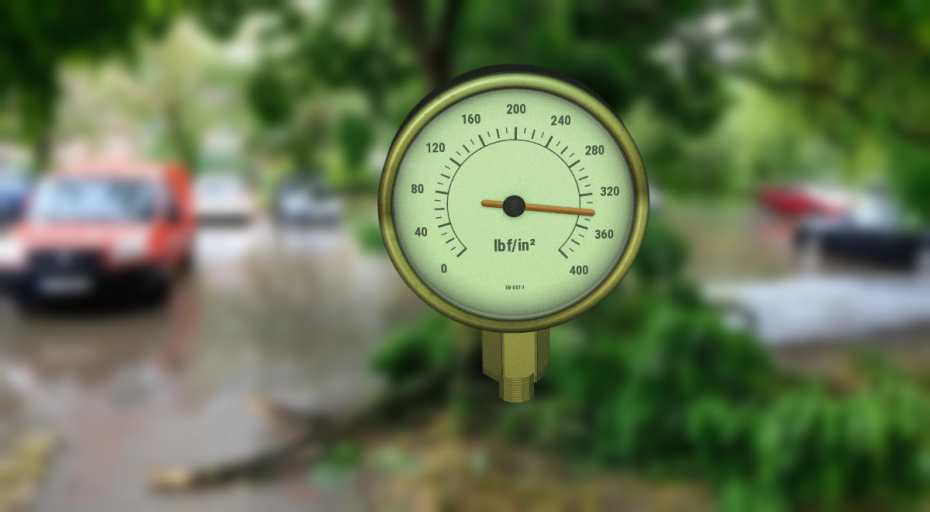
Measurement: 340 psi
